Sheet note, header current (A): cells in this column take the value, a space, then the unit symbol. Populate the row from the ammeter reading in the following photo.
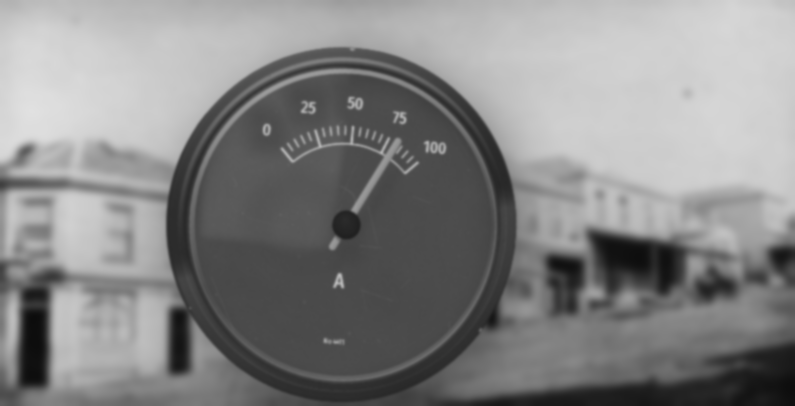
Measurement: 80 A
